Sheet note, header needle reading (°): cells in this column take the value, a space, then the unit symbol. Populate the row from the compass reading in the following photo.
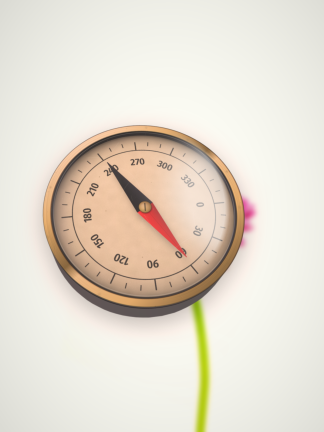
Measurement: 60 °
